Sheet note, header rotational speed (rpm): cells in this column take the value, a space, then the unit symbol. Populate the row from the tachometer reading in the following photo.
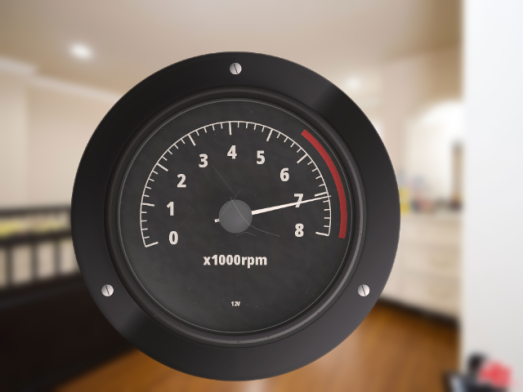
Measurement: 7100 rpm
